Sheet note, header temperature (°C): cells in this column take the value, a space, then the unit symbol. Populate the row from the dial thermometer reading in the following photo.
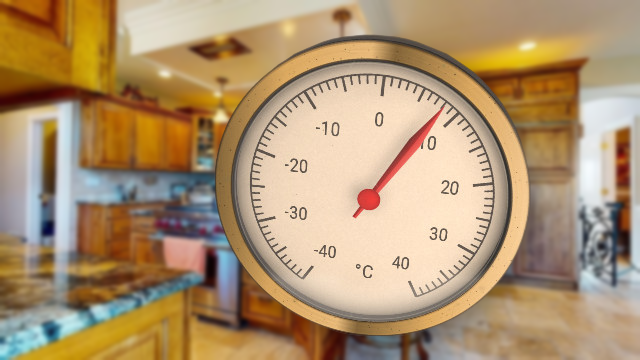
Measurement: 8 °C
